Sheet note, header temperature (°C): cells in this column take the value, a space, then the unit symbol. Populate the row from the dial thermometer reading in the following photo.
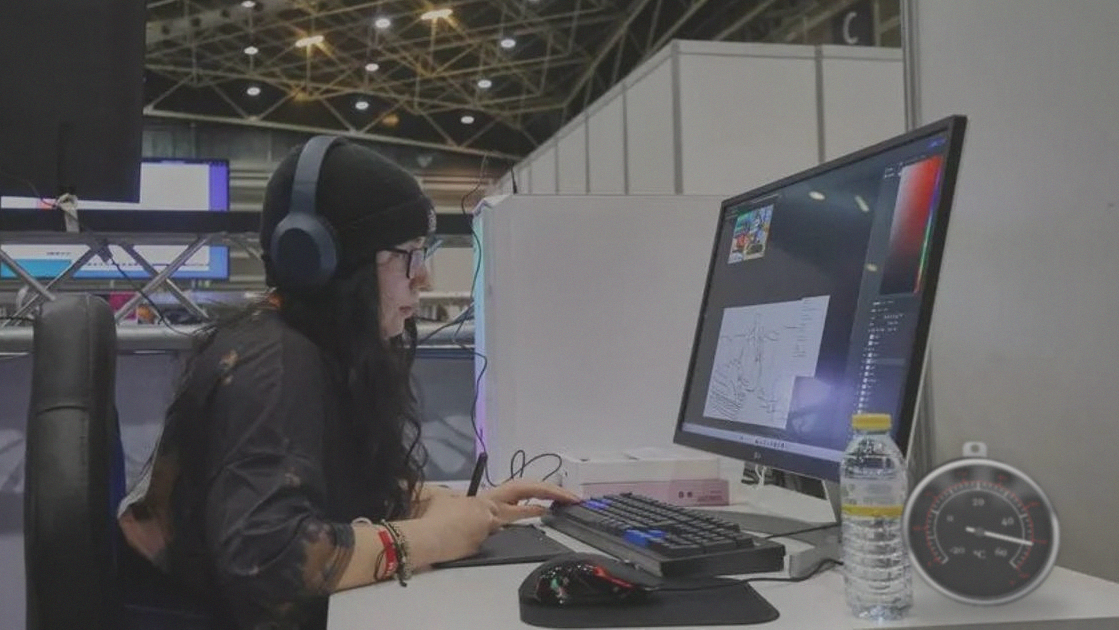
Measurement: 50 °C
